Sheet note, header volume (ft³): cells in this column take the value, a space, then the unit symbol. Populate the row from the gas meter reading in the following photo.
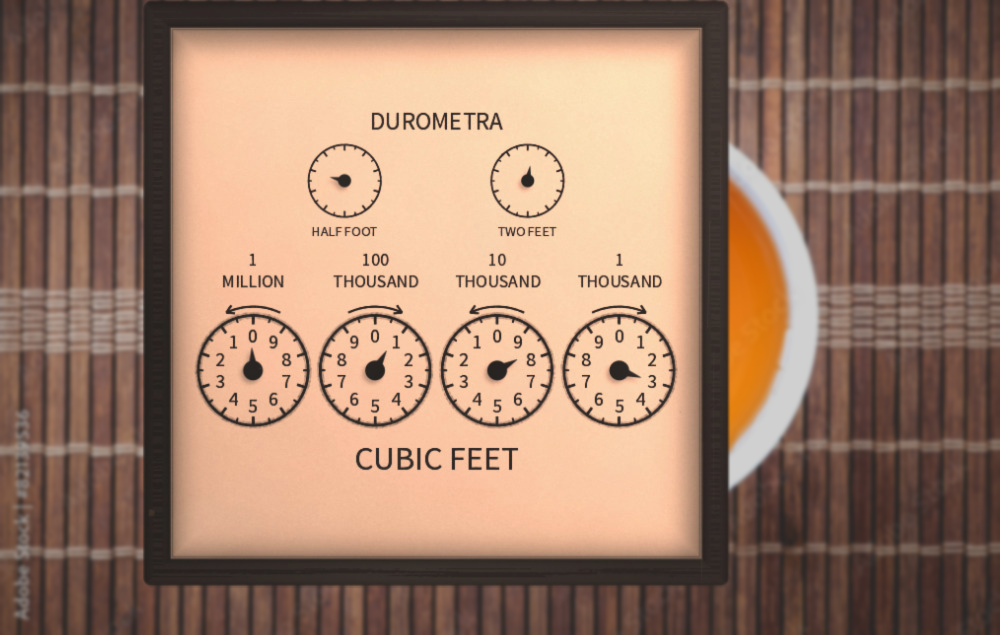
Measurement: 8300 ft³
